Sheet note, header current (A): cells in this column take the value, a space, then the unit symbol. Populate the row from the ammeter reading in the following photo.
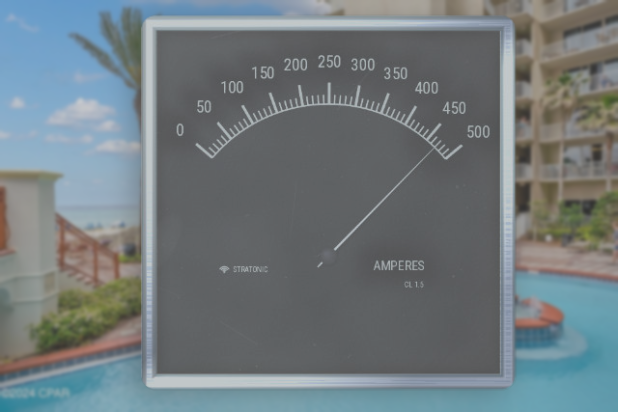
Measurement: 470 A
